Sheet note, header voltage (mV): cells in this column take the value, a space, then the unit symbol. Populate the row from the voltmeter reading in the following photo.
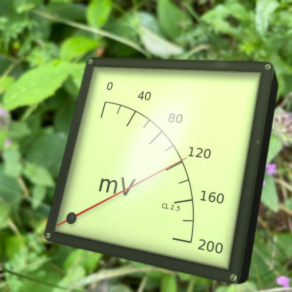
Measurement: 120 mV
